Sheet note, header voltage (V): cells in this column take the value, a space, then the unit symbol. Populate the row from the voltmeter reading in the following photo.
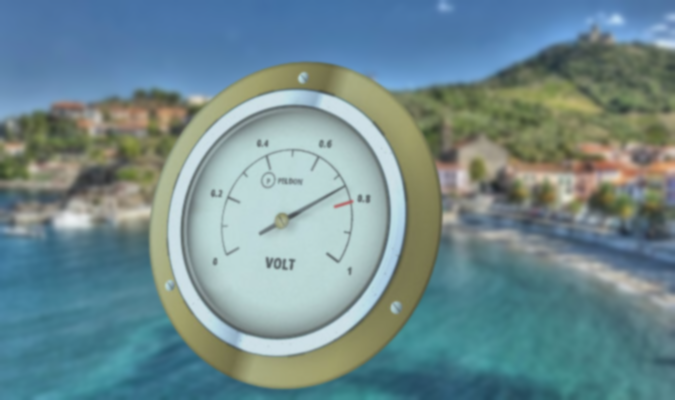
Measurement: 0.75 V
